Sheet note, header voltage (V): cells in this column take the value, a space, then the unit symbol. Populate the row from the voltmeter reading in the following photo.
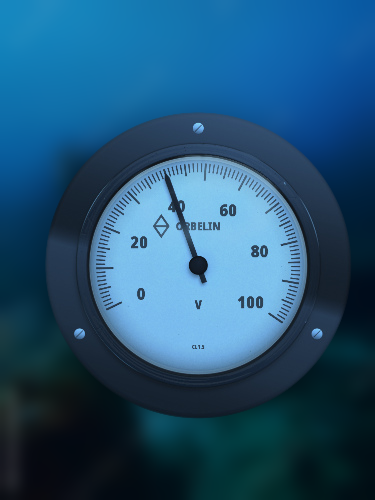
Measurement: 40 V
